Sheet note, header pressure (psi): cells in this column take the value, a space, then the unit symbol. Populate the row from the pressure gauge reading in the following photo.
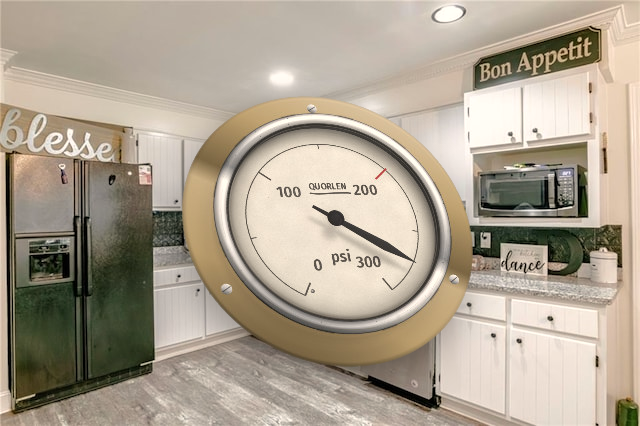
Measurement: 275 psi
